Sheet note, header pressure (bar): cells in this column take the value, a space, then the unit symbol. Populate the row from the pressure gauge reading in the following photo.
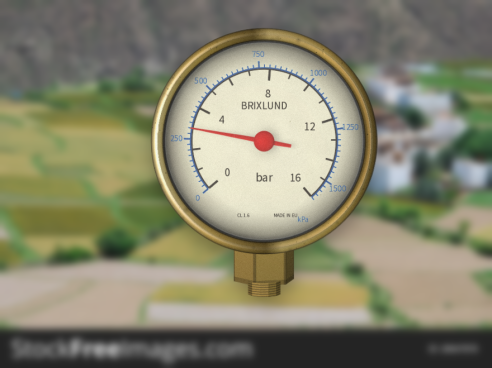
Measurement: 3 bar
